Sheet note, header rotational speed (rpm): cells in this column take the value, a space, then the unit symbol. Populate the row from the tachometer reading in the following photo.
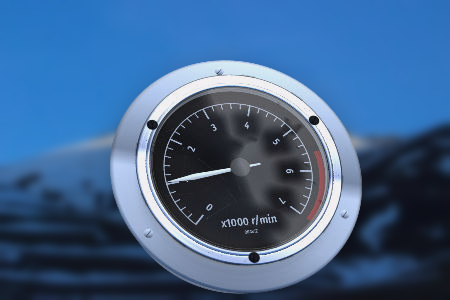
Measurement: 1000 rpm
